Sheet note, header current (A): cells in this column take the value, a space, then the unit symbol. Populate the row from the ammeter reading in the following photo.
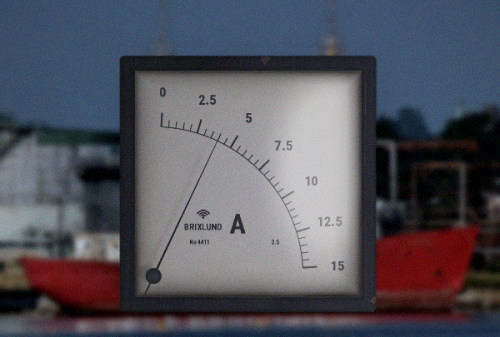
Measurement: 4 A
